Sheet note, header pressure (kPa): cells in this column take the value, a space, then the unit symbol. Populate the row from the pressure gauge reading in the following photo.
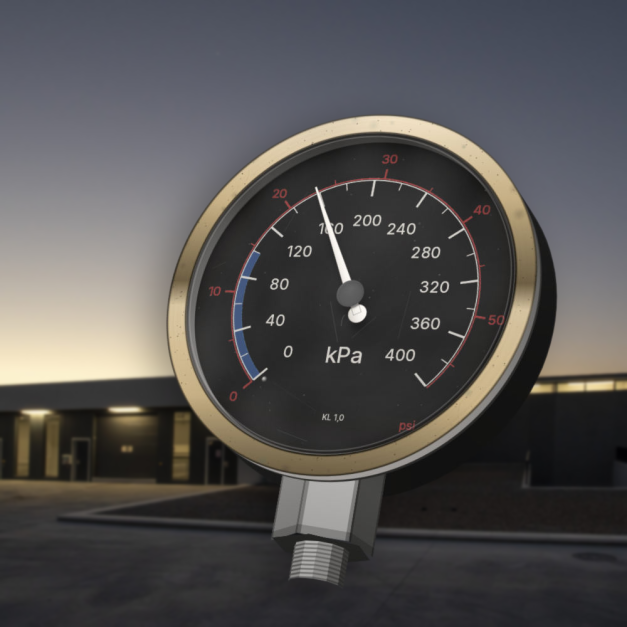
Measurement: 160 kPa
